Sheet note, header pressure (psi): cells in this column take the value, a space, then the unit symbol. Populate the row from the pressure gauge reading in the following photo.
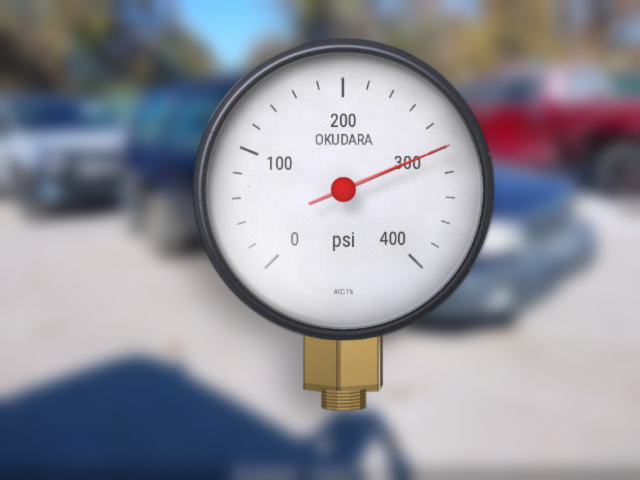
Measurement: 300 psi
